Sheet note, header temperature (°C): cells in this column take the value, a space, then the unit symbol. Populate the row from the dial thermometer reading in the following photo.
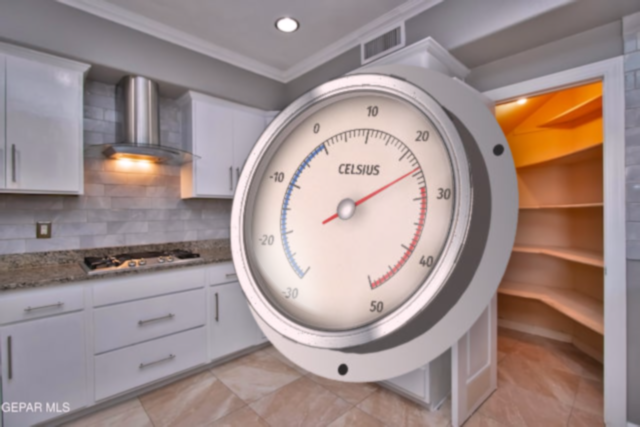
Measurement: 25 °C
